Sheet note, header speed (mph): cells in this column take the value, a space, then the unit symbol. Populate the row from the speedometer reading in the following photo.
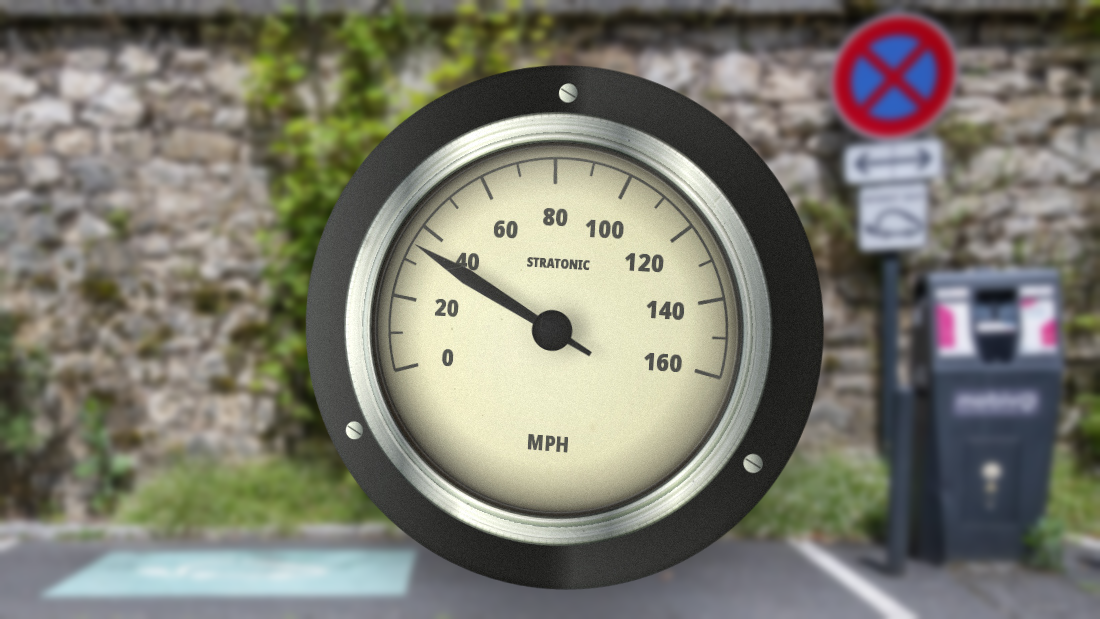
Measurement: 35 mph
